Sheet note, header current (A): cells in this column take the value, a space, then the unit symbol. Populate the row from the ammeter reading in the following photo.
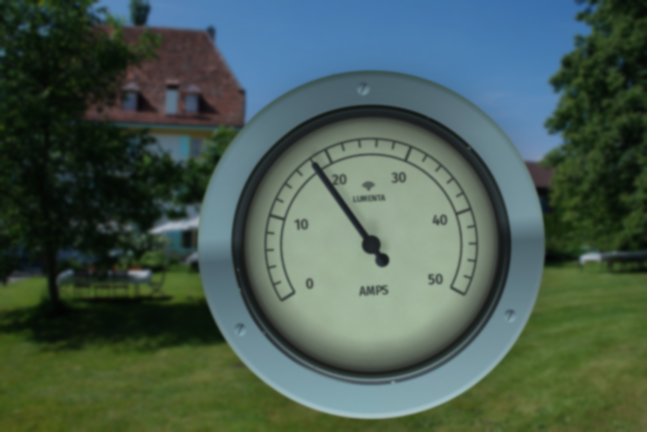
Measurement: 18 A
